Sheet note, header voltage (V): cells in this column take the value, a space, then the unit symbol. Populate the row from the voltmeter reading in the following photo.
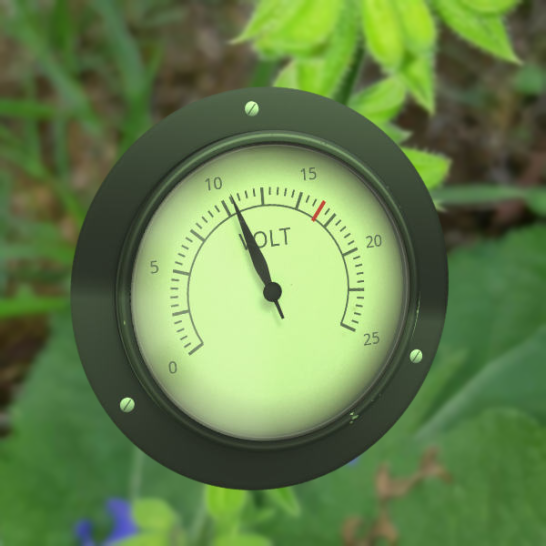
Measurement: 10.5 V
